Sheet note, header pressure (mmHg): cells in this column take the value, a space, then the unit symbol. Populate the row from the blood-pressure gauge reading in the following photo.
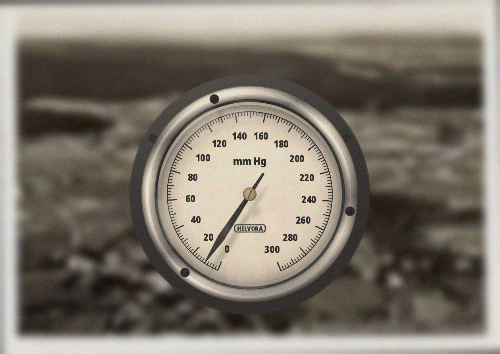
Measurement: 10 mmHg
